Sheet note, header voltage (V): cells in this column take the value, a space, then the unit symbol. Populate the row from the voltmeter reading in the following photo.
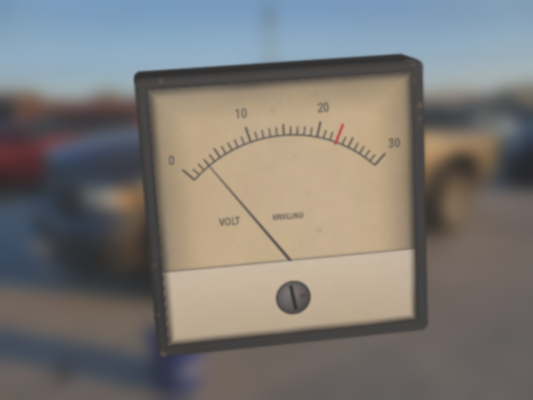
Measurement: 3 V
